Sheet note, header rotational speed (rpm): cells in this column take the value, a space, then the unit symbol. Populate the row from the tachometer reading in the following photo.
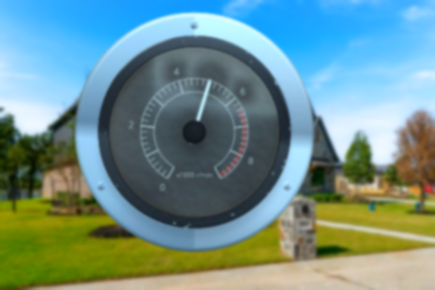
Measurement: 5000 rpm
